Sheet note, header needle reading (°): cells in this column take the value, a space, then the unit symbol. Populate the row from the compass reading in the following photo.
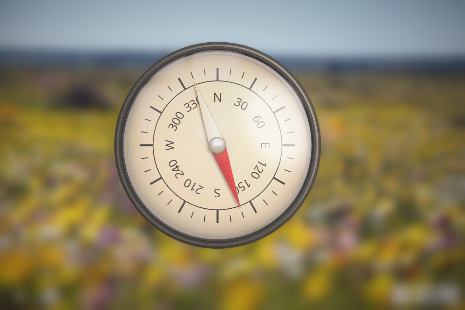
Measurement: 160 °
